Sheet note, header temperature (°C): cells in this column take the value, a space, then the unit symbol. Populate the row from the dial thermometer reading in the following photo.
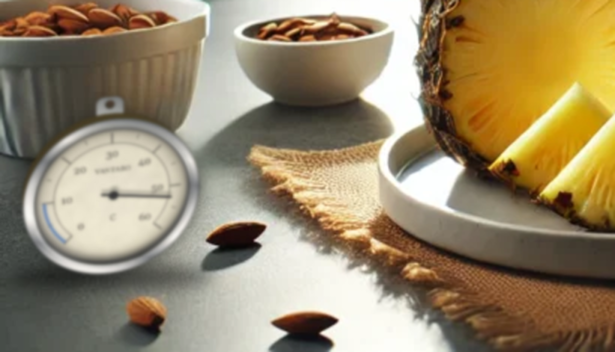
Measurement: 52.5 °C
